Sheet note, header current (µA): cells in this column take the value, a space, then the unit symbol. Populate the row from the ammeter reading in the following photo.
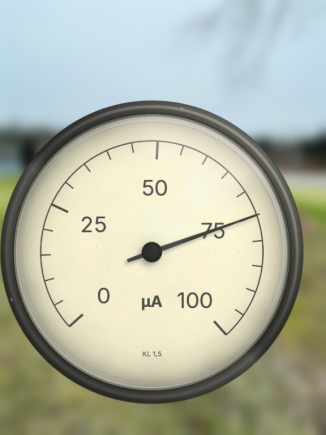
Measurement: 75 µA
